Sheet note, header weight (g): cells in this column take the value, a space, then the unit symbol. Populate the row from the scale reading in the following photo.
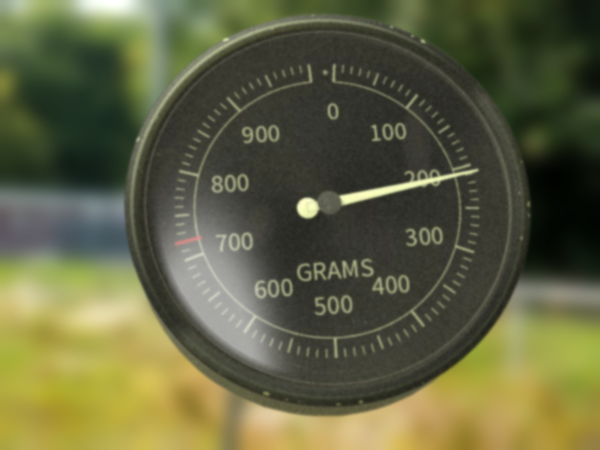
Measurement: 210 g
